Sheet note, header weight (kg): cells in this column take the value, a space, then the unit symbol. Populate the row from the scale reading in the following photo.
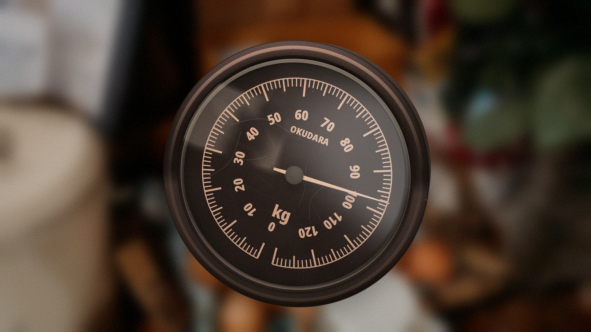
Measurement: 97 kg
